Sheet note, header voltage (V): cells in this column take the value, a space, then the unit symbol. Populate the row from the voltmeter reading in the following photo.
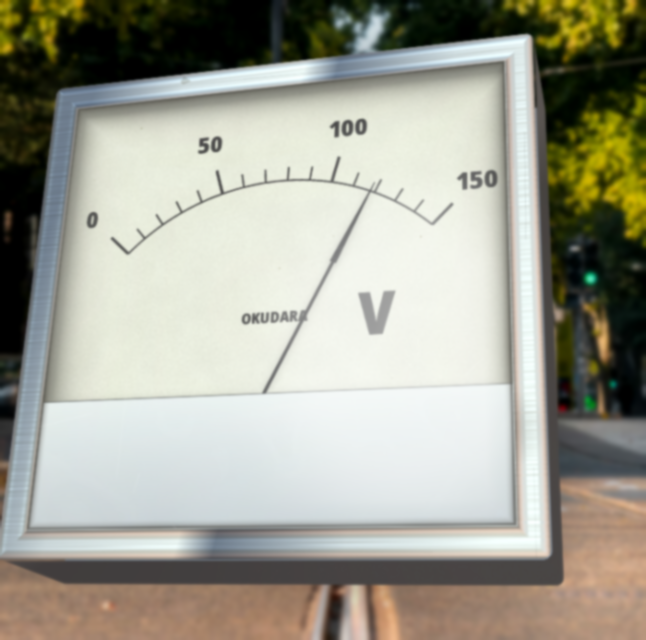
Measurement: 120 V
